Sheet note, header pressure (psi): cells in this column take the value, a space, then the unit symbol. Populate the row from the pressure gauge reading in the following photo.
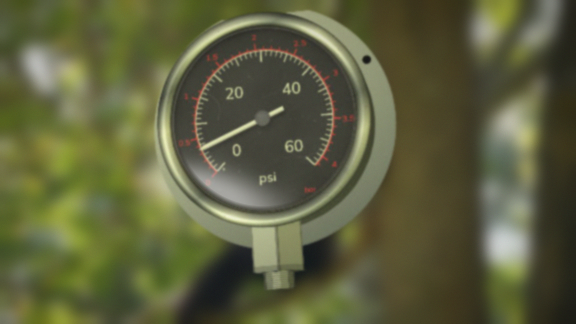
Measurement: 5 psi
